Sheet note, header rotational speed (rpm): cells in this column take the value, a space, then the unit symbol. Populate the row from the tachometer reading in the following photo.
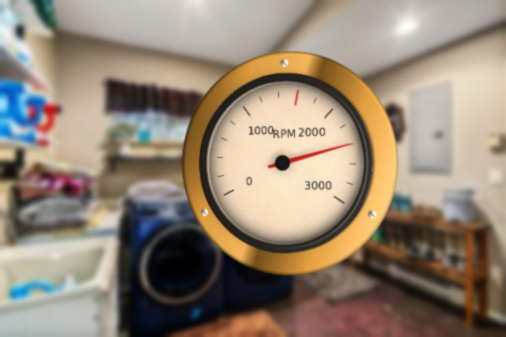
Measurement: 2400 rpm
